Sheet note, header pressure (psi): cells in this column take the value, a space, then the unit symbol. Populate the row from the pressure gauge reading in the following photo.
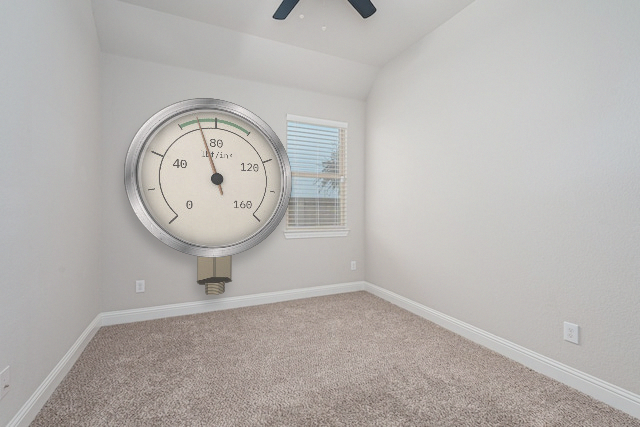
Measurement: 70 psi
